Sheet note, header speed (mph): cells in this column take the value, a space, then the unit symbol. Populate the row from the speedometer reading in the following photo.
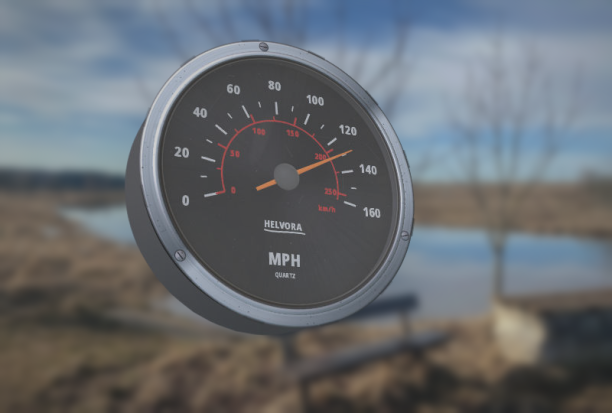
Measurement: 130 mph
